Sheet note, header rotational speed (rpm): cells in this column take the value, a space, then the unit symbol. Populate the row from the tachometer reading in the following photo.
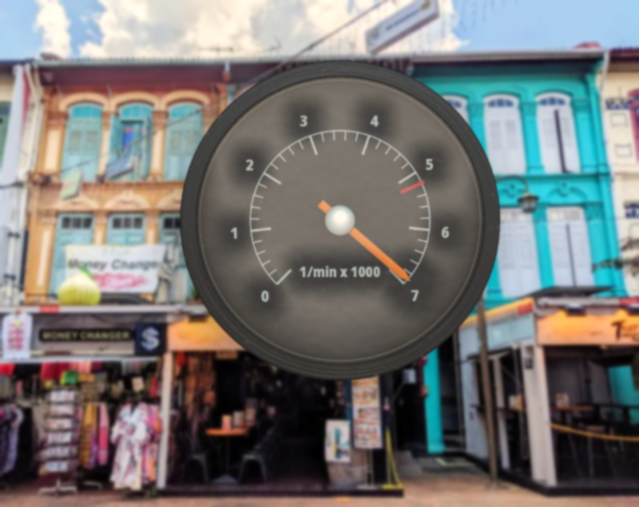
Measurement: 6900 rpm
